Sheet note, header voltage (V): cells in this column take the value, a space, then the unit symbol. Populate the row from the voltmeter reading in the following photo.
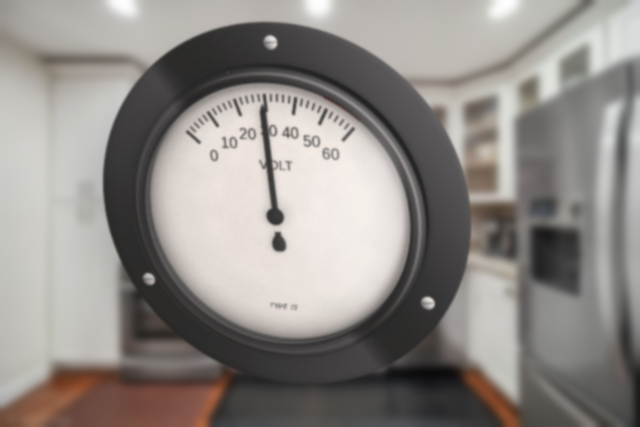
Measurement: 30 V
